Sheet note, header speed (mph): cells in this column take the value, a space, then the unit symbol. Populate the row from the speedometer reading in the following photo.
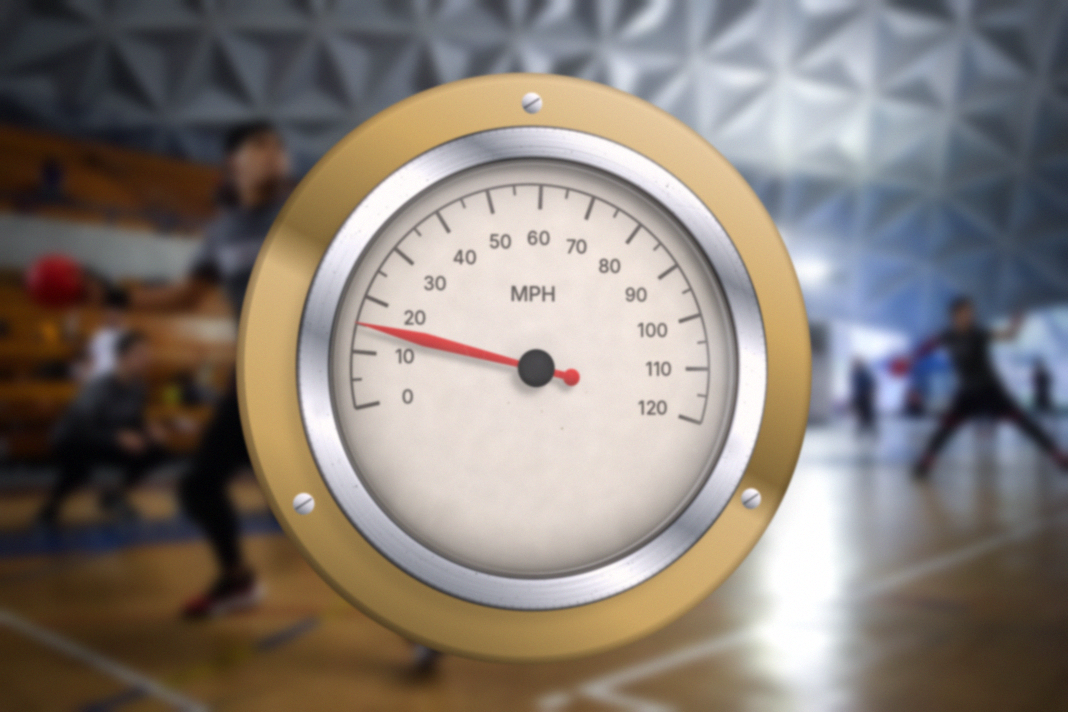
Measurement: 15 mph
